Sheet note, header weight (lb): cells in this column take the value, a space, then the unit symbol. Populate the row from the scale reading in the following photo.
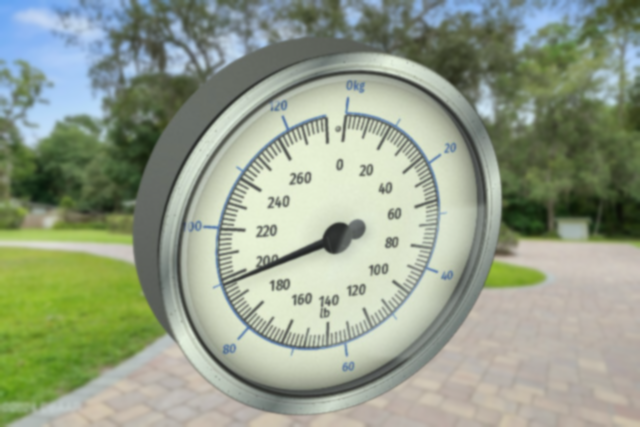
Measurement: 200 lb
